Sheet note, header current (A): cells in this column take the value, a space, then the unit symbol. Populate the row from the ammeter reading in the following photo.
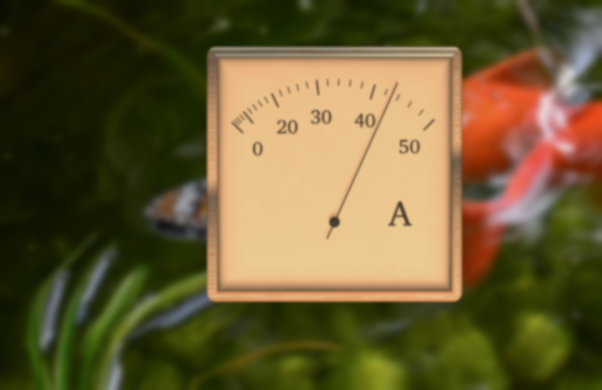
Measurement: 43 A
